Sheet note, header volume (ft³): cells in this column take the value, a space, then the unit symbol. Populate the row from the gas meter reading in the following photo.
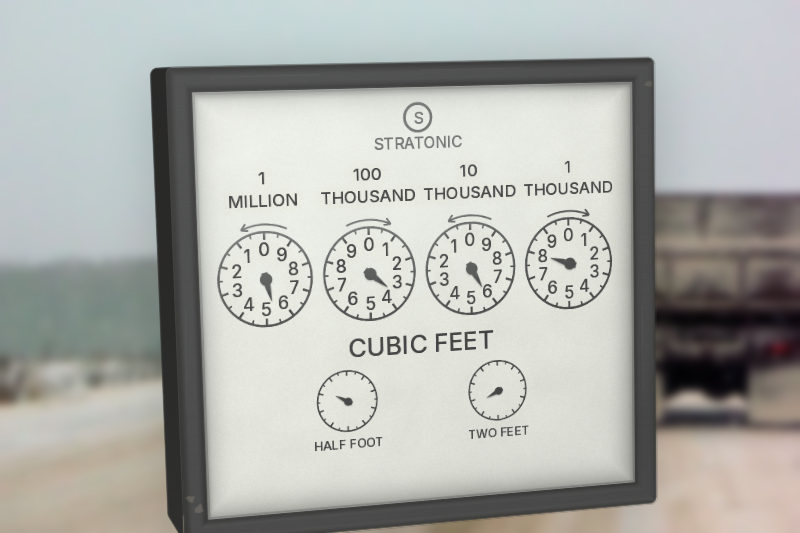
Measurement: 535800 ft³
